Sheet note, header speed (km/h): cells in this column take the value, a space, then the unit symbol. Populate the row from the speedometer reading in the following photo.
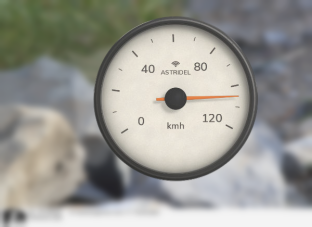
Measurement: 105 km/h
